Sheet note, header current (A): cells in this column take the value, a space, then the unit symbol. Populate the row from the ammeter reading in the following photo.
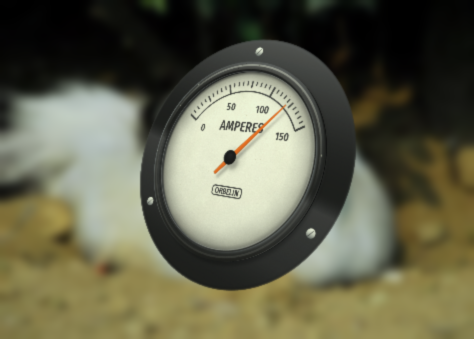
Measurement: 125 A
